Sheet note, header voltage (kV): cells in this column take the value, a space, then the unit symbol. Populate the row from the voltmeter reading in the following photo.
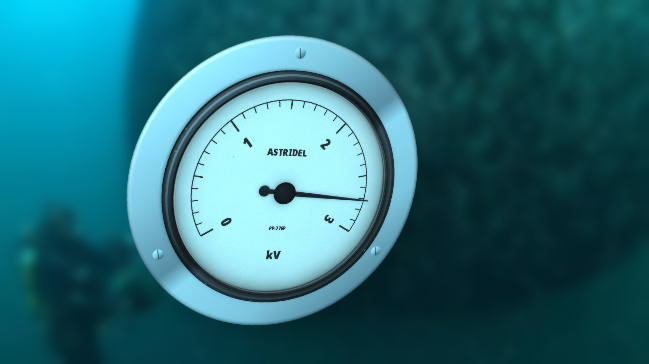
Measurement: 2.7 kV
